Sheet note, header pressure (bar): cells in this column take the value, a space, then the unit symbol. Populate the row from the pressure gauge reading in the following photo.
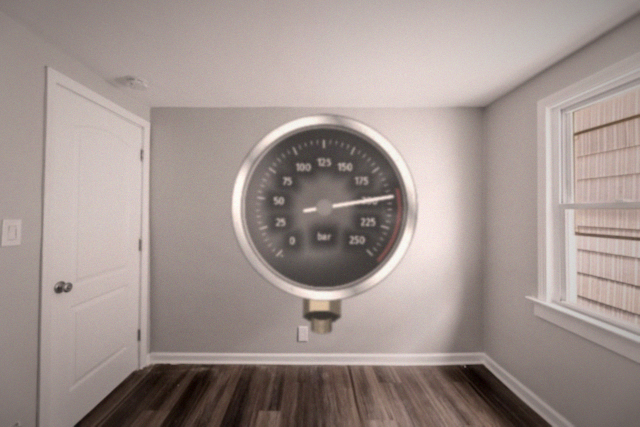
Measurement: 200 bar
